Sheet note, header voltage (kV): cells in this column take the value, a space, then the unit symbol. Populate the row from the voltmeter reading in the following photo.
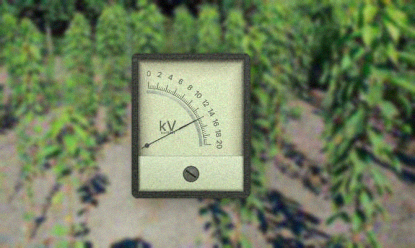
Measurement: 14 kV
